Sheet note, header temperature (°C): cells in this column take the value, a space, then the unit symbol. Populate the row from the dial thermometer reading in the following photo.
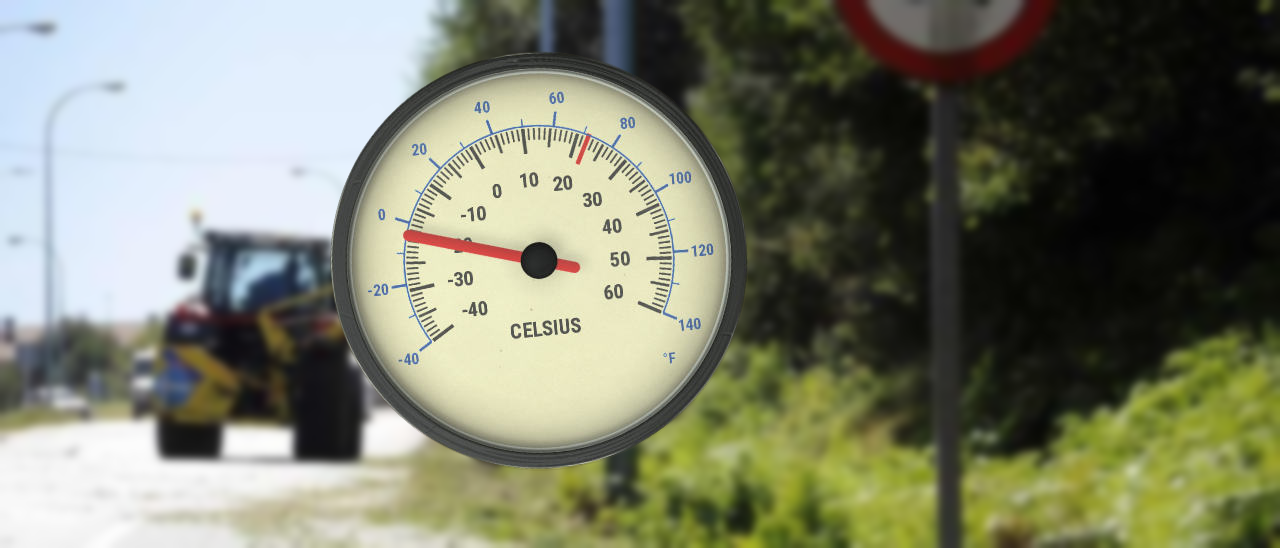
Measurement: -20 °C
